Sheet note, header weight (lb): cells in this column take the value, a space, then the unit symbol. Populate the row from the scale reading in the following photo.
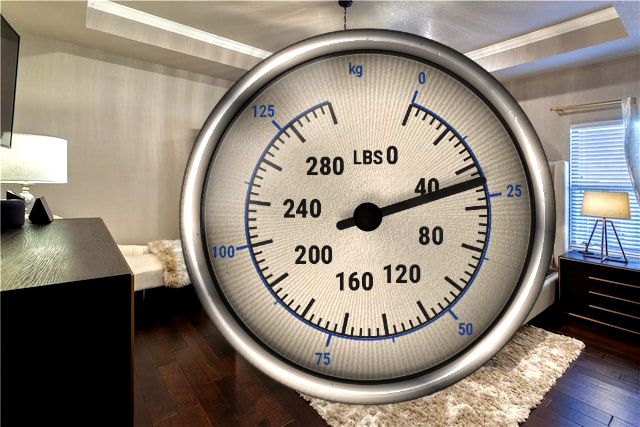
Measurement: 48 lb
